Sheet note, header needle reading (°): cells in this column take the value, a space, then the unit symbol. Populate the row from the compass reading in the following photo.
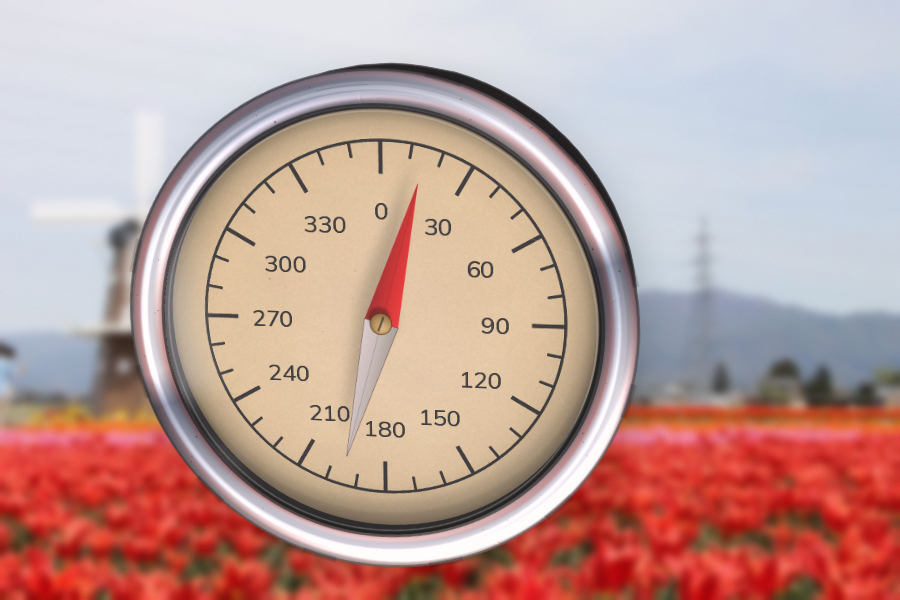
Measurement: 15 °
